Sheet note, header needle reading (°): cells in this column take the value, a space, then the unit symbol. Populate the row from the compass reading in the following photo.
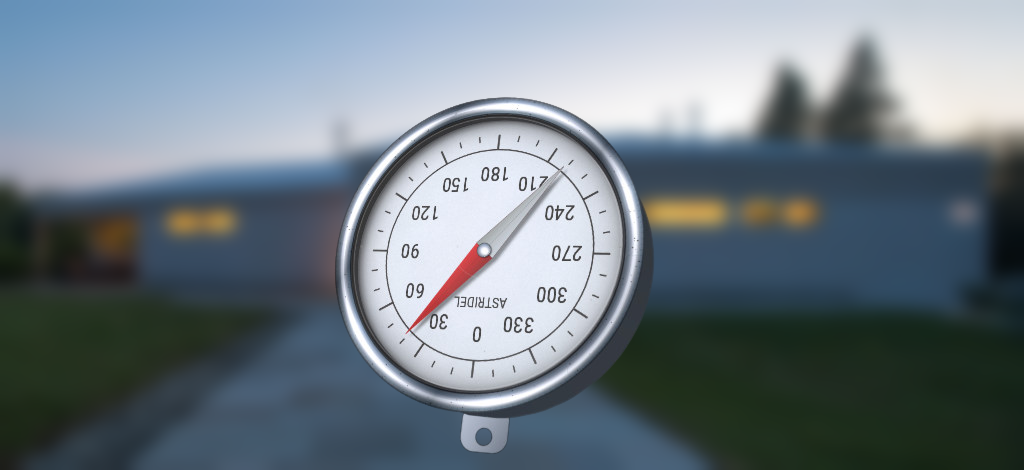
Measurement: 40 °
